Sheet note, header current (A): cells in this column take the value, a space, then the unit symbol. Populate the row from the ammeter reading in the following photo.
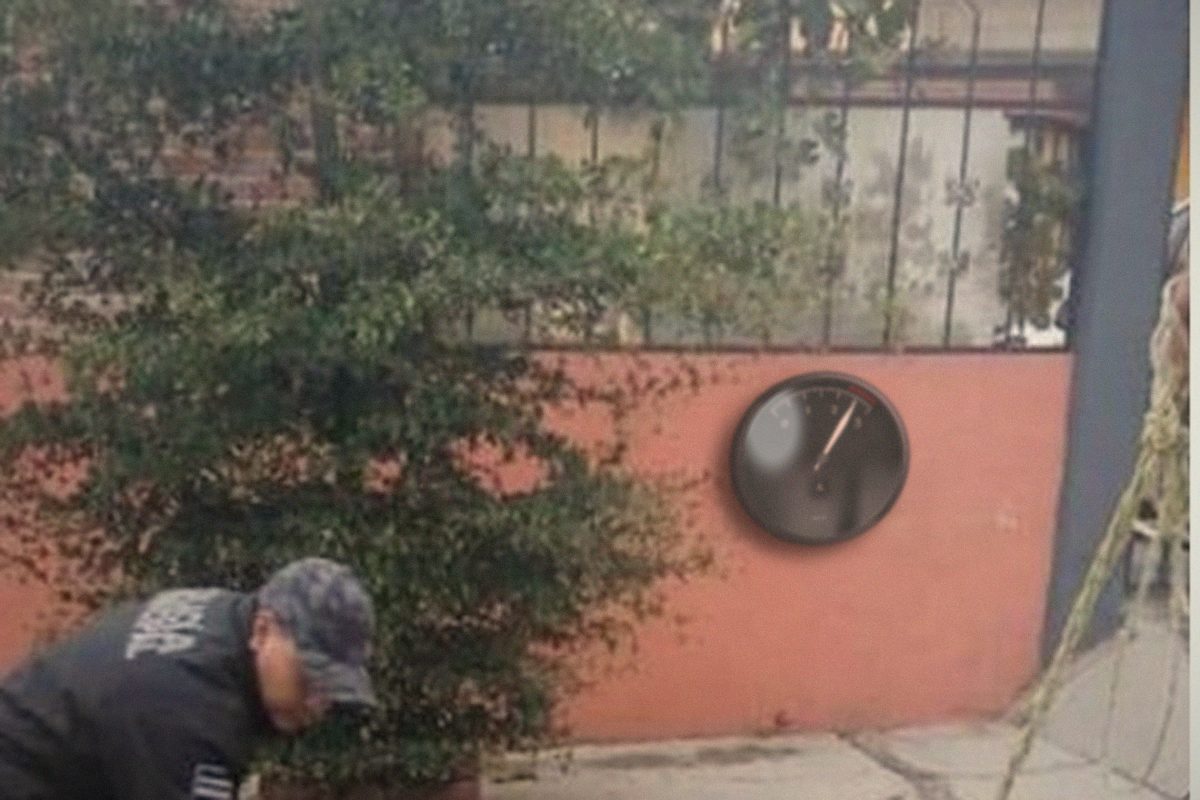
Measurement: 2.5 A
